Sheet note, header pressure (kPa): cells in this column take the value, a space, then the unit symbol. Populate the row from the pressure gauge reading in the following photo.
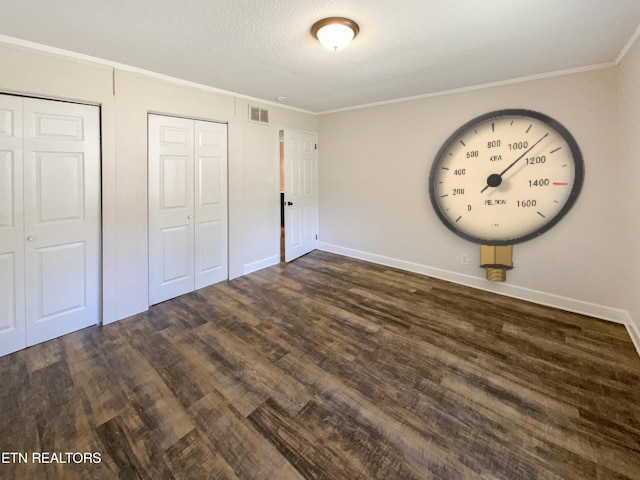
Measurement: 1100 kPa
